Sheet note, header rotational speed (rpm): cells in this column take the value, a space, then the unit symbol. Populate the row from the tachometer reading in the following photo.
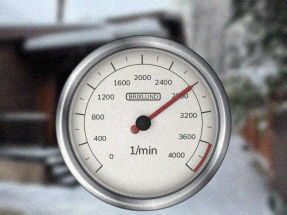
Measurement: 2800 rpm
